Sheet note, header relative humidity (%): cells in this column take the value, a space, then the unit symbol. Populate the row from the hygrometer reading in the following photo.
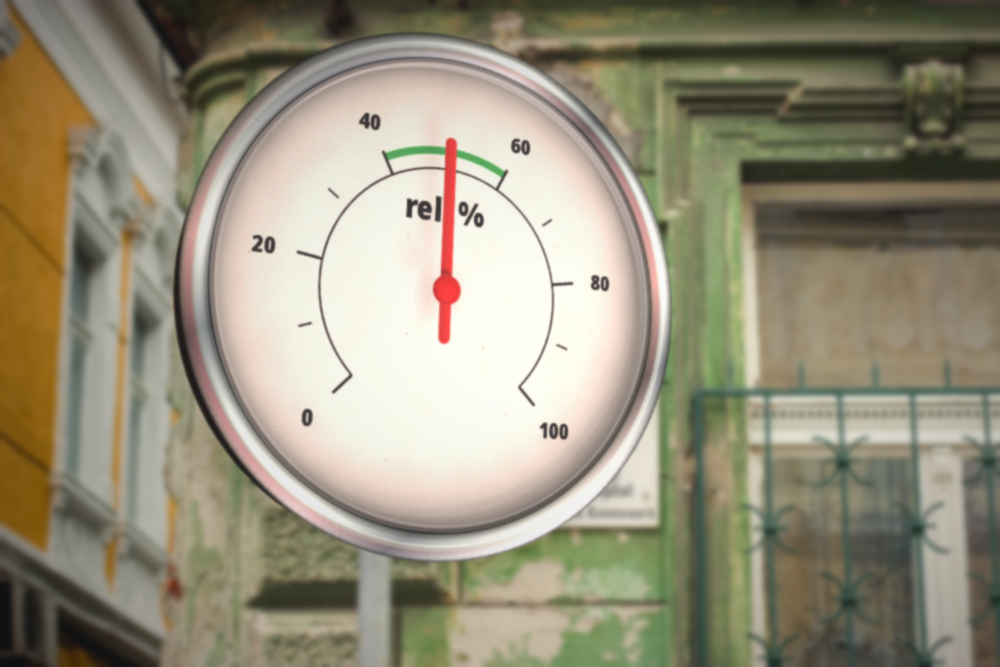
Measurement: 50 %
